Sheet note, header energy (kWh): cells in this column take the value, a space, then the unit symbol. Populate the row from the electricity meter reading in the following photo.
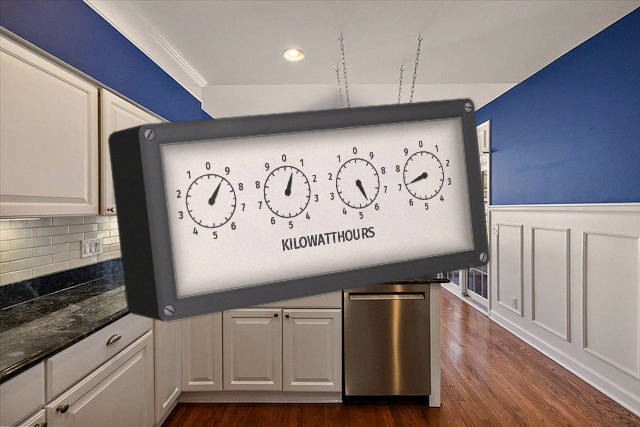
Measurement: 9057 kWh
